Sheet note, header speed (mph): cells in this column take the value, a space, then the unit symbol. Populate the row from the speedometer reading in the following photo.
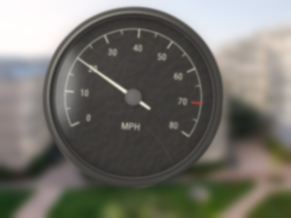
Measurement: 20 mph
